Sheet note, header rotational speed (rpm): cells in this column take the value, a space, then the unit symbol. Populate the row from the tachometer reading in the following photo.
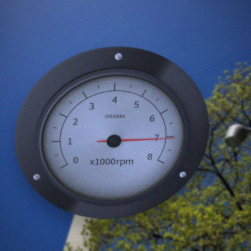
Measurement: 7000 rpm
